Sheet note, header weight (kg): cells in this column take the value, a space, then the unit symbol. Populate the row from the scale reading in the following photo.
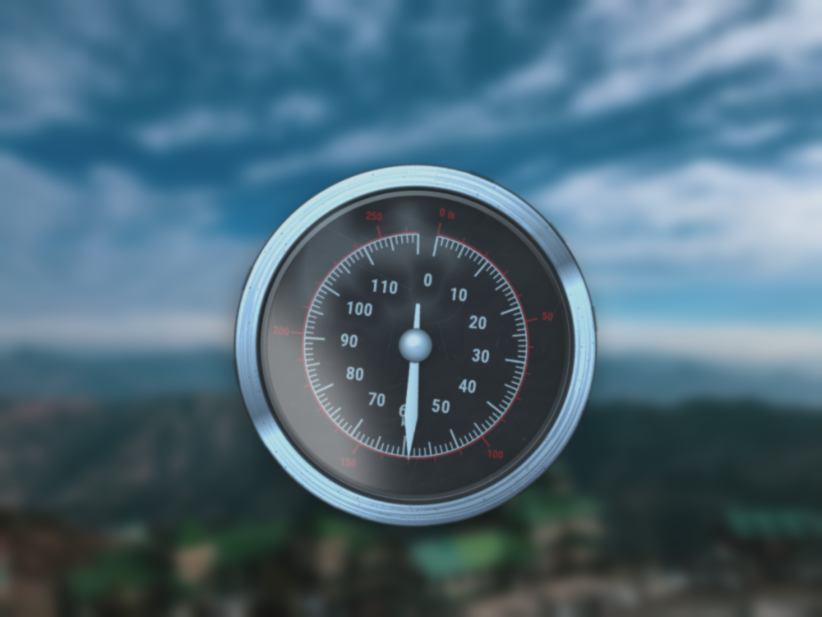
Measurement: 59 kg
